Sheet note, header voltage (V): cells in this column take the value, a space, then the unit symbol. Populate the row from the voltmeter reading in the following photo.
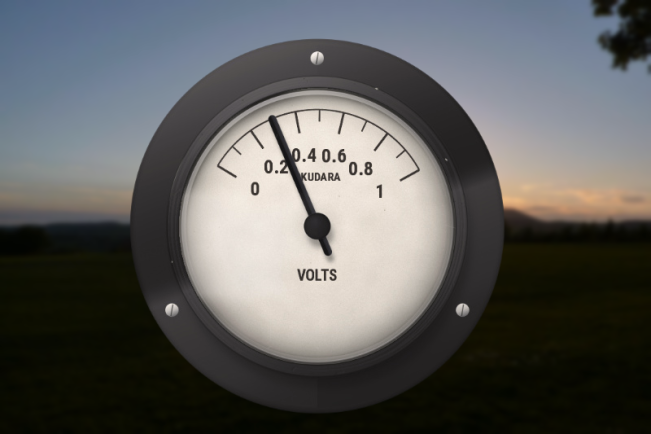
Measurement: 0.3 V
